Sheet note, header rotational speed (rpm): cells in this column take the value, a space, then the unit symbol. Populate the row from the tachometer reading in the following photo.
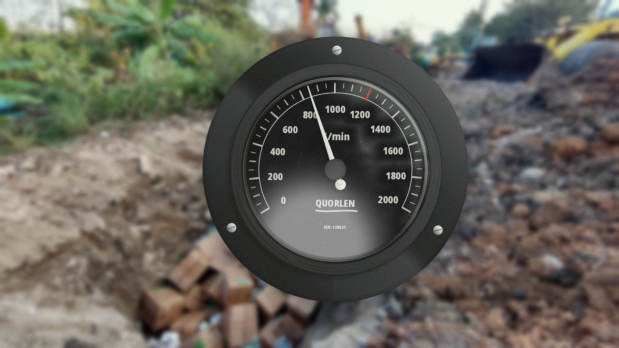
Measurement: 850 rpm
